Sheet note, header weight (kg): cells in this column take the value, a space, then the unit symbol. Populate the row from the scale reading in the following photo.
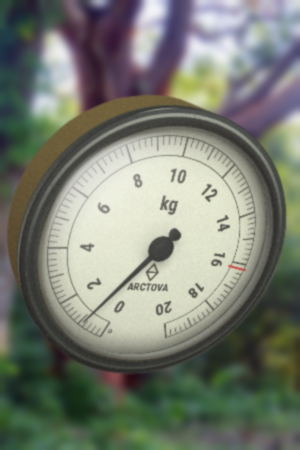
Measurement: 1 kg
